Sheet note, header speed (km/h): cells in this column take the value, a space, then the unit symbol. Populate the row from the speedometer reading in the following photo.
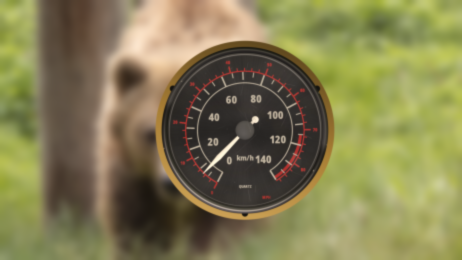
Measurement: 7.5 km/h
